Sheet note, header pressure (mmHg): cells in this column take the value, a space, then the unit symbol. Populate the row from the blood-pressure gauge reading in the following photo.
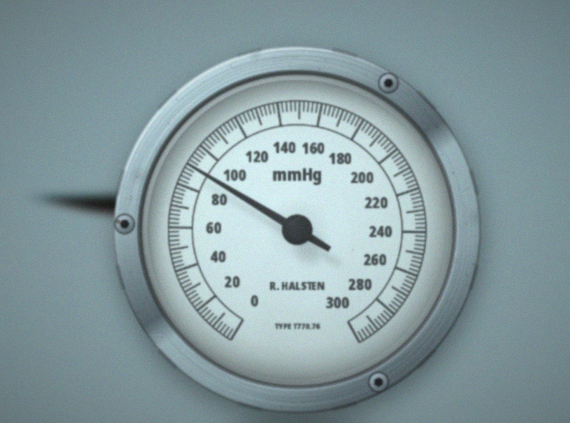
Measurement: 90 mmHg
